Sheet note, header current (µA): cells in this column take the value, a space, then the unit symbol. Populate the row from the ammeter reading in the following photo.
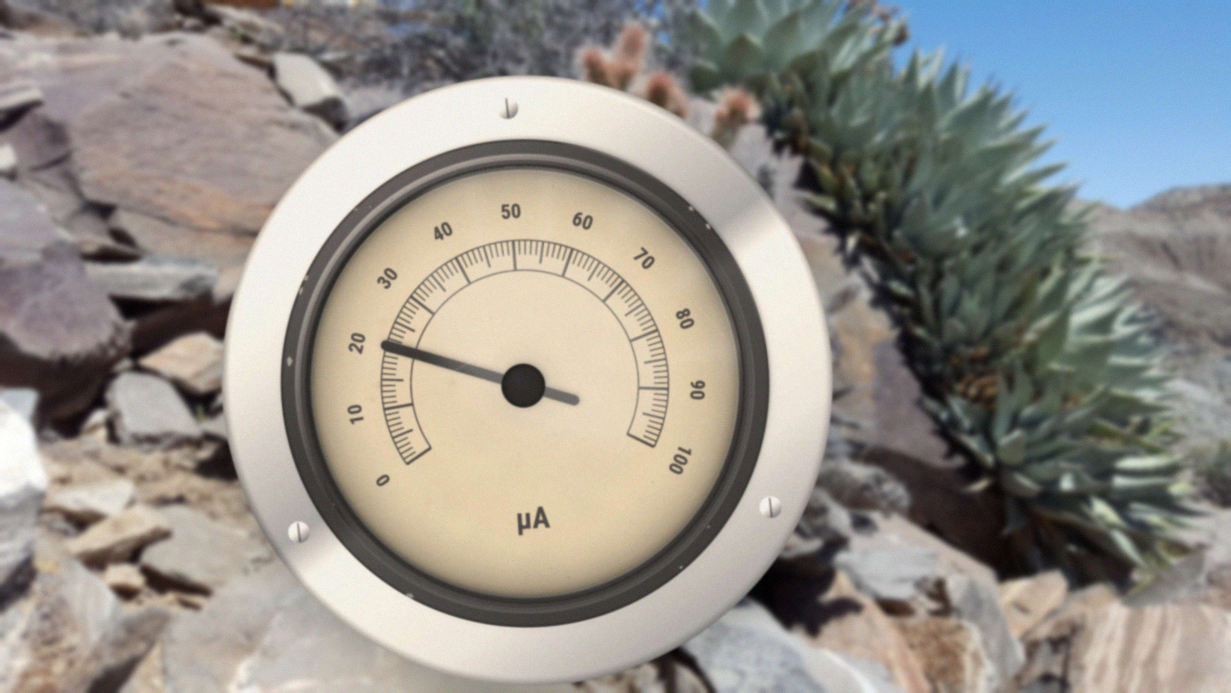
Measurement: 21 µA
